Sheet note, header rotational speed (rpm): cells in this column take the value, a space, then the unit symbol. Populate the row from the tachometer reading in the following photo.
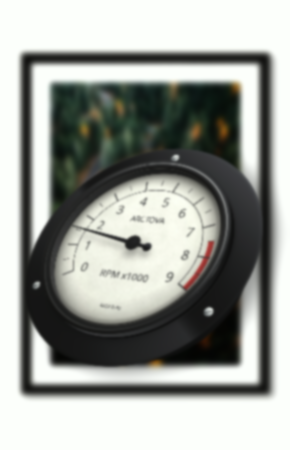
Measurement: 1500 rpm
